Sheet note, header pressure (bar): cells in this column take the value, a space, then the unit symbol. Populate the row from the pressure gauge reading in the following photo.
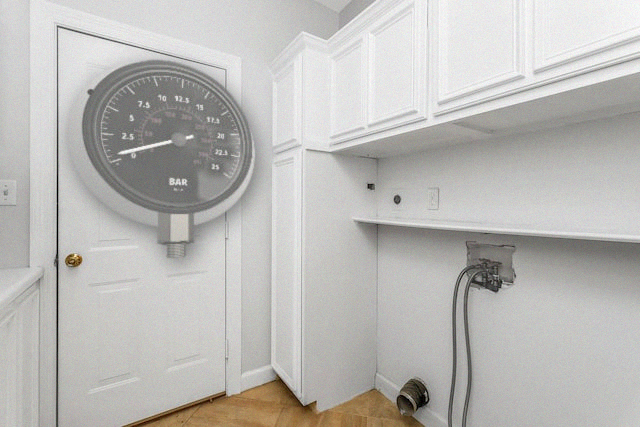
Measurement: 0.5 bar
